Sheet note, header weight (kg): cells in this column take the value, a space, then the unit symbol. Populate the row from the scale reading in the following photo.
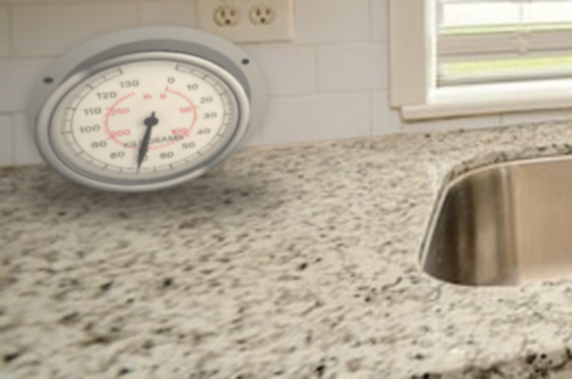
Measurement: 70 kg
